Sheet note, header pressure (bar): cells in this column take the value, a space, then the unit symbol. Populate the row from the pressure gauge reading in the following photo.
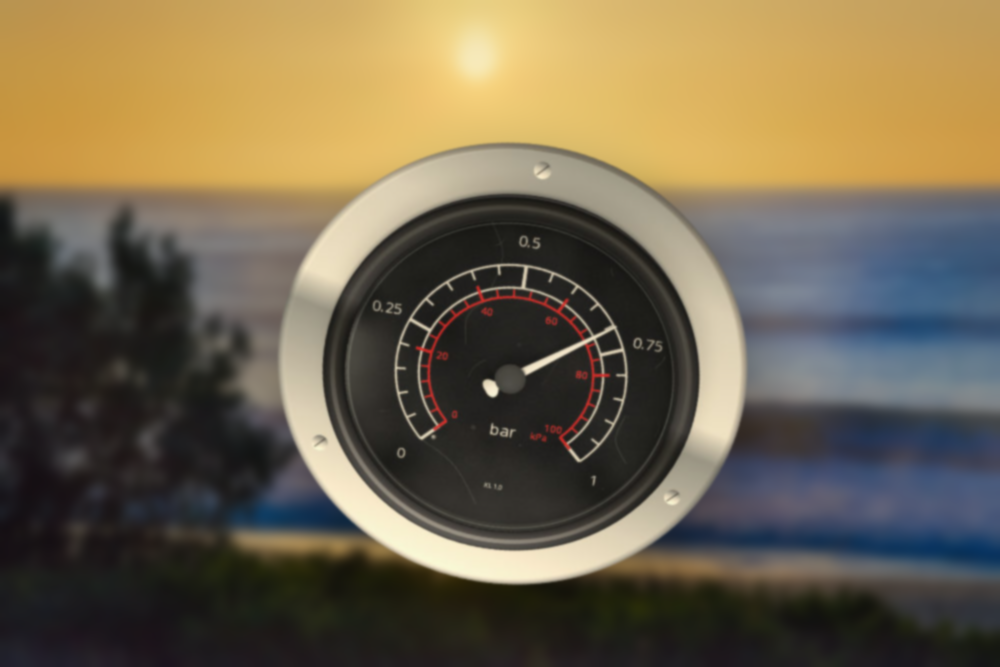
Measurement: 0.7 bar
